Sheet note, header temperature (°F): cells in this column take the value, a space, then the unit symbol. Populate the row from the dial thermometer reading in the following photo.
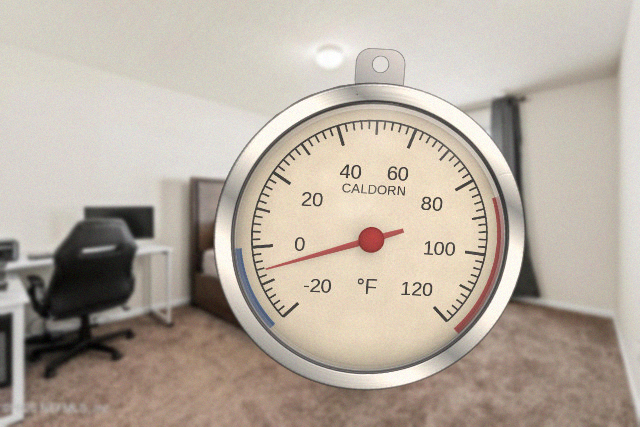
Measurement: -6 °F
